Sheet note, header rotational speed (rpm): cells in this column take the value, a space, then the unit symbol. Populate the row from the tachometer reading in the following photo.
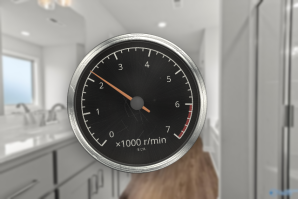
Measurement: 2200 rpm
